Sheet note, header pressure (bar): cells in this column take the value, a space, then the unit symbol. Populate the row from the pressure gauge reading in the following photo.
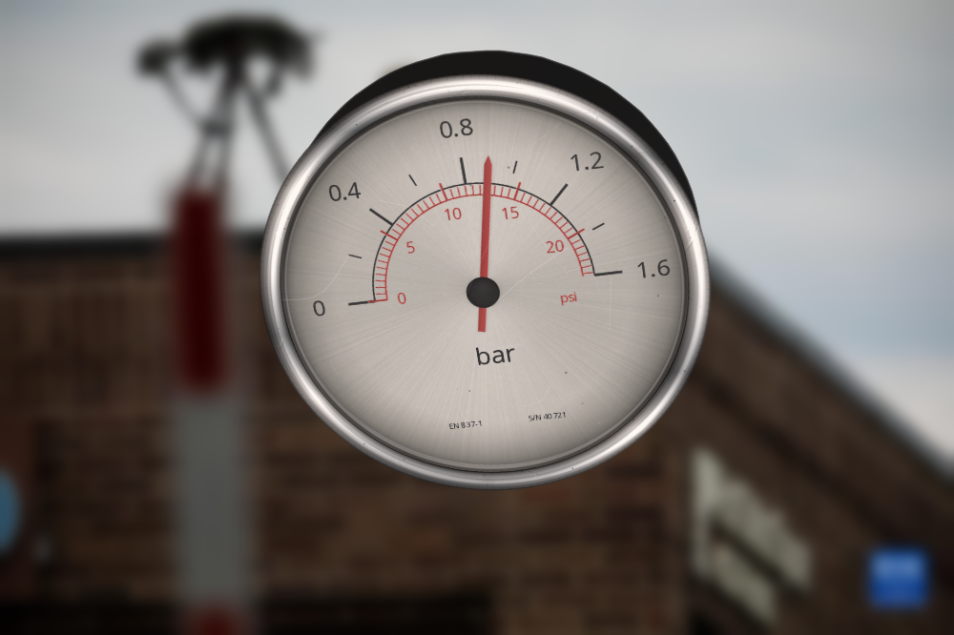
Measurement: 0.9 bar
